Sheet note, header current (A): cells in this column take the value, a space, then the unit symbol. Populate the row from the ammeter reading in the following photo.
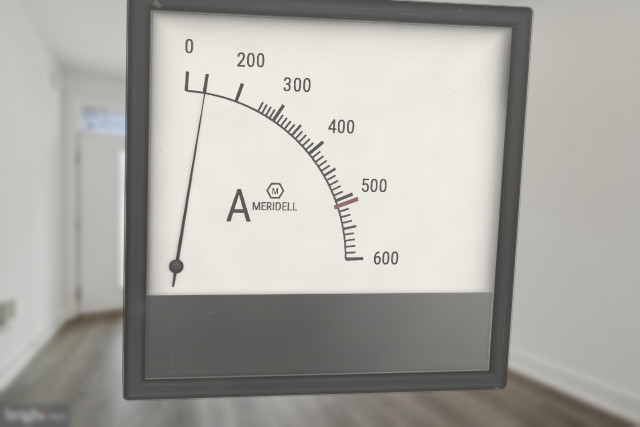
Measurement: 100 A
